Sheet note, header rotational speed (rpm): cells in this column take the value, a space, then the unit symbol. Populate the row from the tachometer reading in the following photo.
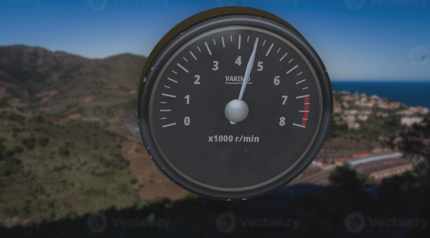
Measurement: 4500 rpm
